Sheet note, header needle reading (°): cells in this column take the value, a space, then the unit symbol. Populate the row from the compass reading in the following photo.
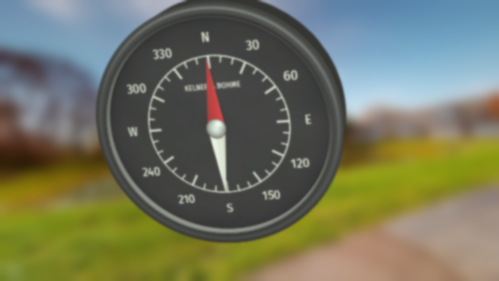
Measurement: 0 °
